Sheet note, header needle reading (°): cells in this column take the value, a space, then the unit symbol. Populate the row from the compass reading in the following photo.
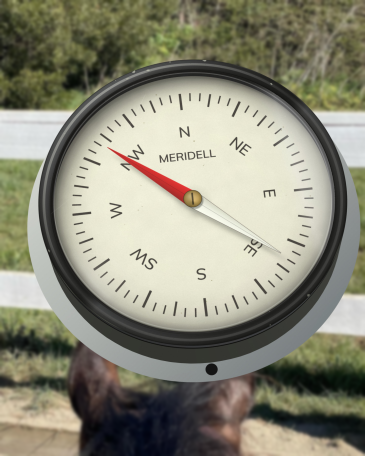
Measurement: 310 °
